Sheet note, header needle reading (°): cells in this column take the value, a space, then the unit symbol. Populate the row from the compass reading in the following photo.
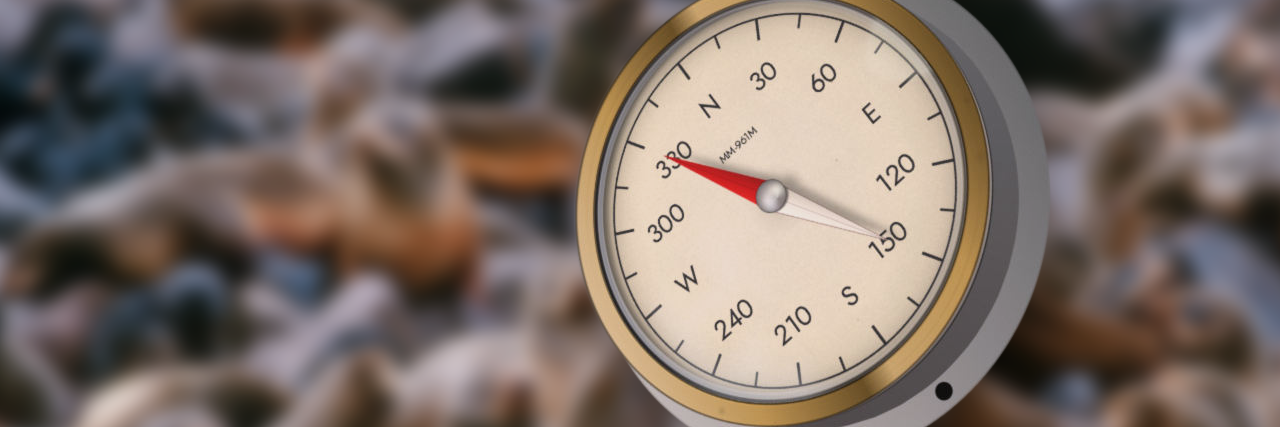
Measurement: 330 °
